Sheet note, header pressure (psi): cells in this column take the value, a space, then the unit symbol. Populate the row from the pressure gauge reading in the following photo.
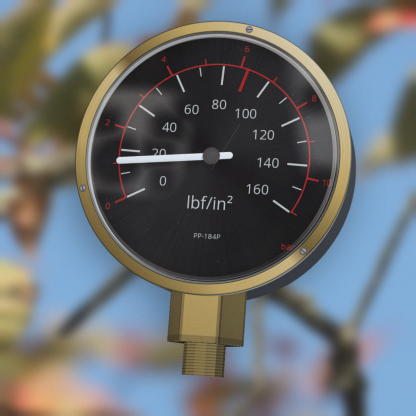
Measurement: 15 psi
